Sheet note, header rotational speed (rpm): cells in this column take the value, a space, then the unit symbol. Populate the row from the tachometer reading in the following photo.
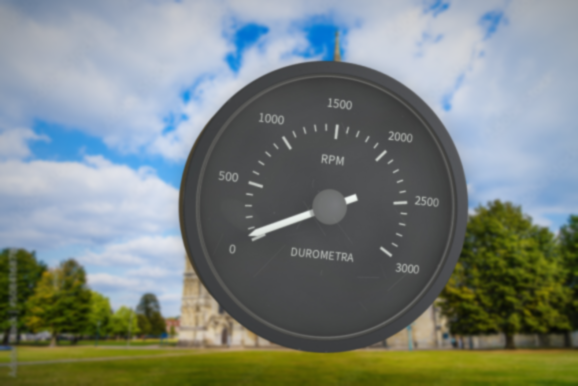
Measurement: 50 rpm
